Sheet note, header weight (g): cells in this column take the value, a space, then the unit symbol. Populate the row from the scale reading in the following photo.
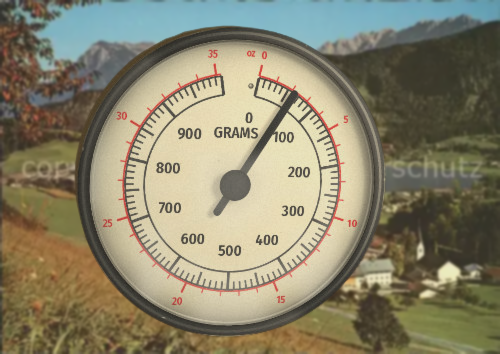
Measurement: 60 g
